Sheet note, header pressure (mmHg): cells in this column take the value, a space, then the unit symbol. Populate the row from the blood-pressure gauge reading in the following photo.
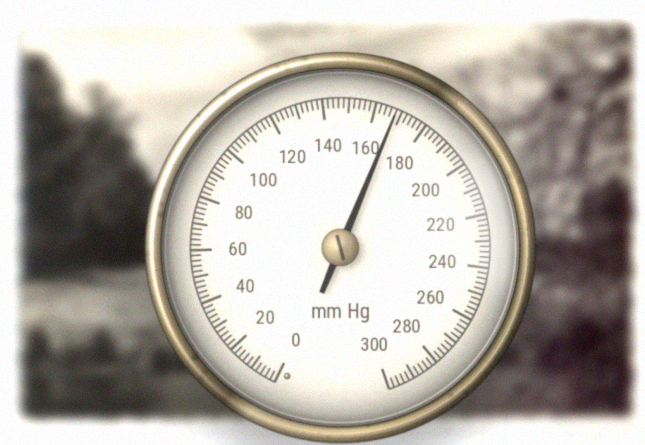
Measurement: 168 mmHg
